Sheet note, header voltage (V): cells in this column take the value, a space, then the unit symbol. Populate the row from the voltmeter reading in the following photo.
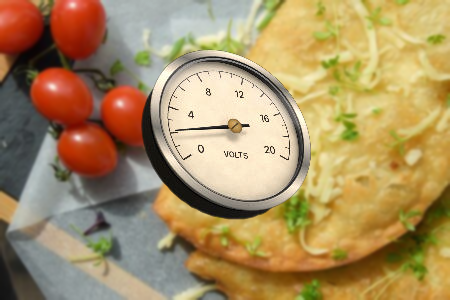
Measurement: 2 V
